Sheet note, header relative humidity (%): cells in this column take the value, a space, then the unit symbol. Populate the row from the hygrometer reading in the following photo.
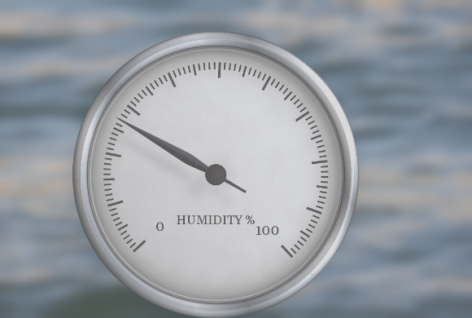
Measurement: 27 %
